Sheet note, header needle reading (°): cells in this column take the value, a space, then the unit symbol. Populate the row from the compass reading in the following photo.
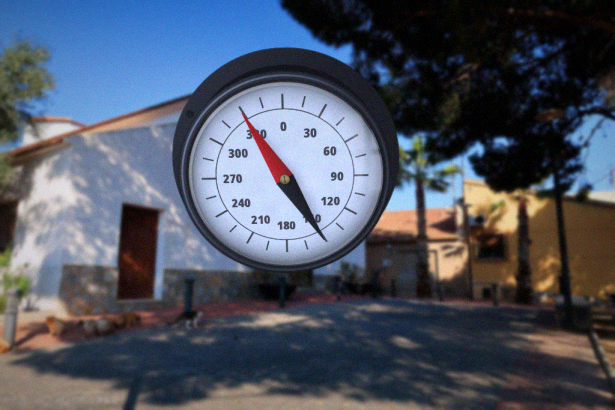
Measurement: 330 °
